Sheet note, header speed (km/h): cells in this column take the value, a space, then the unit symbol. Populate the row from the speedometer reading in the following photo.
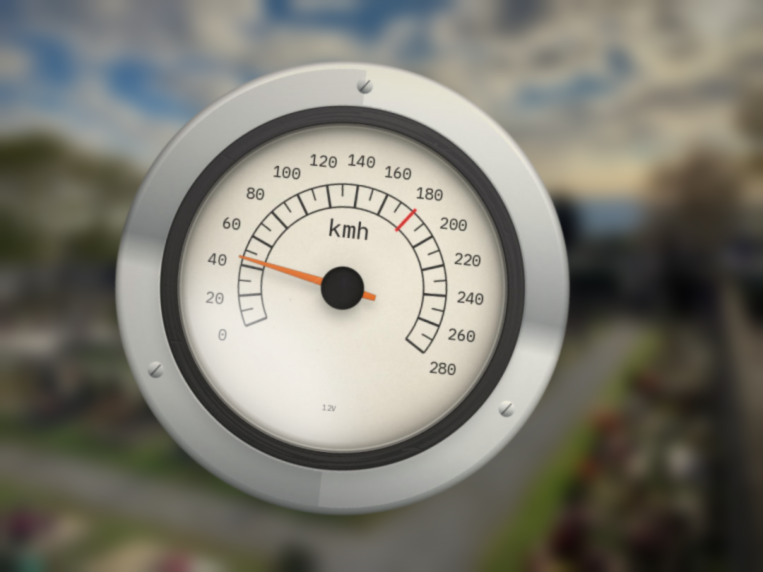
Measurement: 45 km/h
